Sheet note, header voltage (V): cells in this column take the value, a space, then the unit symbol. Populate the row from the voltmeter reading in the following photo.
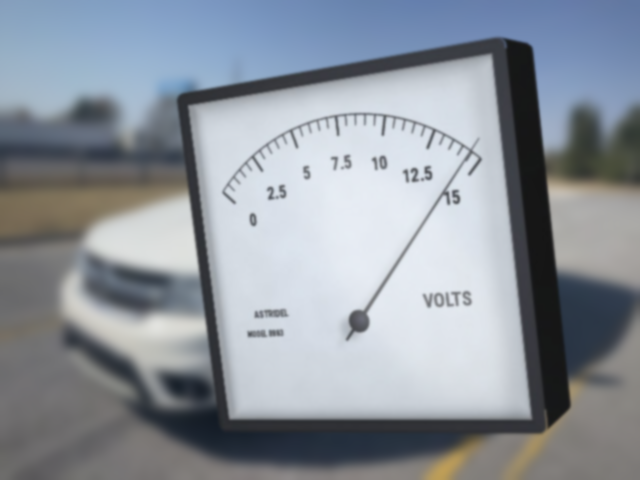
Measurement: 14.5 V
